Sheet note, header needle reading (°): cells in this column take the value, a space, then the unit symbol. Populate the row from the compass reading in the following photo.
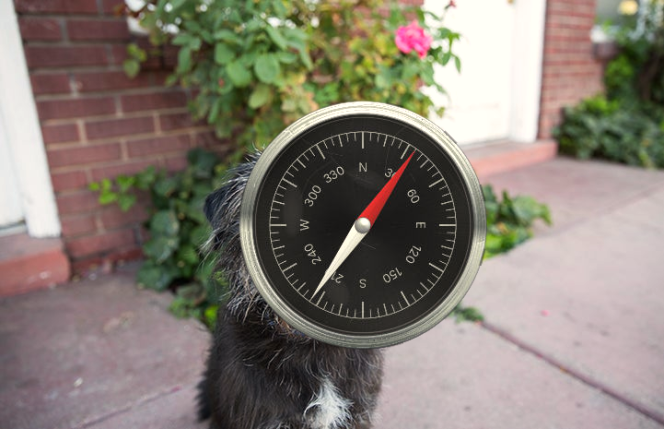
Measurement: 35 °
